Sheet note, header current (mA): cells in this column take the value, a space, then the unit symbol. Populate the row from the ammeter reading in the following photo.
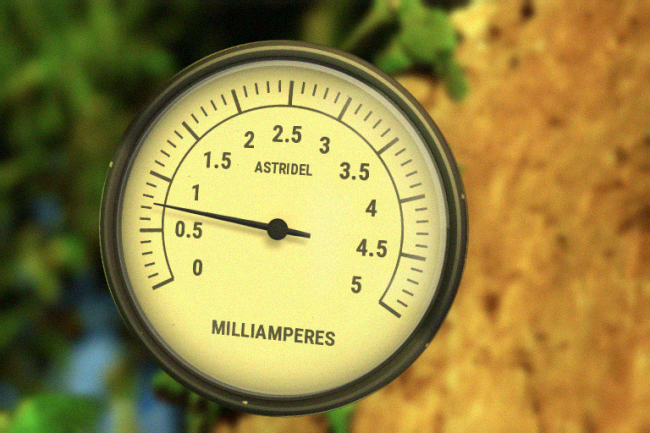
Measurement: 0.75 mA
